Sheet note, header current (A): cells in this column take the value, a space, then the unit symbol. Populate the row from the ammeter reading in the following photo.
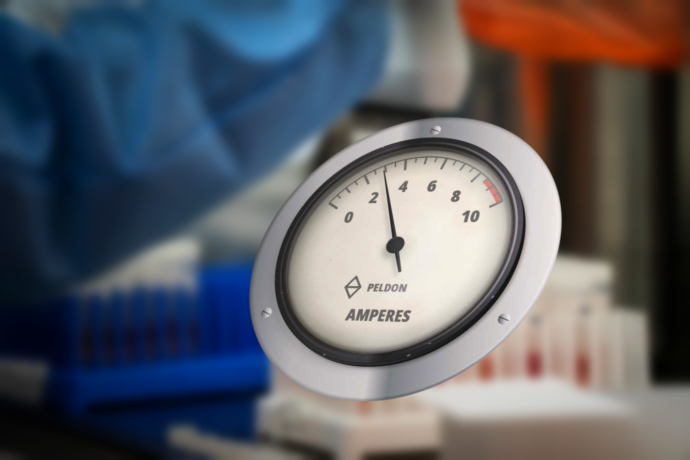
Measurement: 3 A
